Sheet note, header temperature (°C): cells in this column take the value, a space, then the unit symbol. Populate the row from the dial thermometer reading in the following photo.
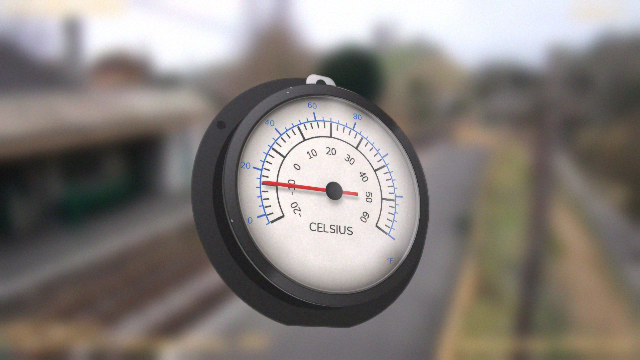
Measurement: -10 °C
